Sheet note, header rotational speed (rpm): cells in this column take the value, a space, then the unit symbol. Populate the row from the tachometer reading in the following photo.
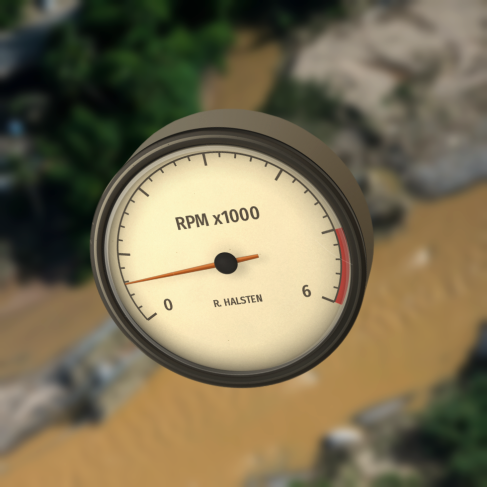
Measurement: 600 rpm
